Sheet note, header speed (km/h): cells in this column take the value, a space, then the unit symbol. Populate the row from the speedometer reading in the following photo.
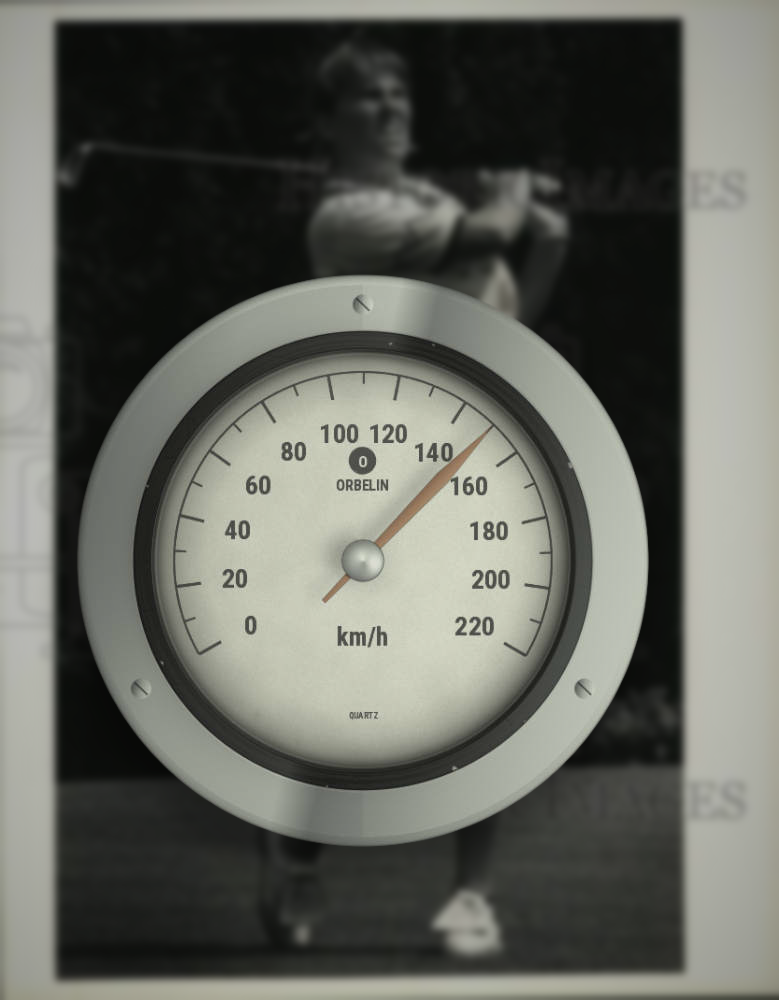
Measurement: 150 km/h
